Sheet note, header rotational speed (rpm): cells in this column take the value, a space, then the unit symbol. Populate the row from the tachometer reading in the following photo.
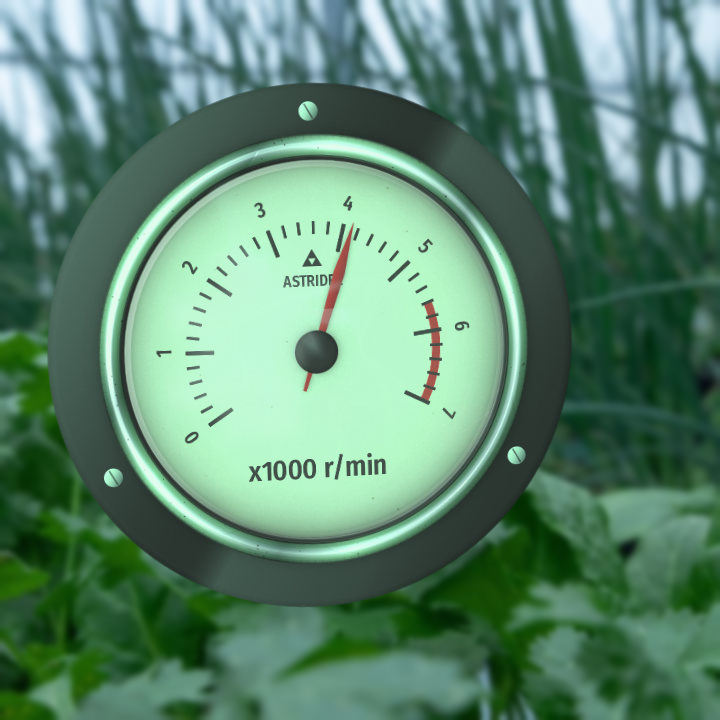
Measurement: 4100 rpm
